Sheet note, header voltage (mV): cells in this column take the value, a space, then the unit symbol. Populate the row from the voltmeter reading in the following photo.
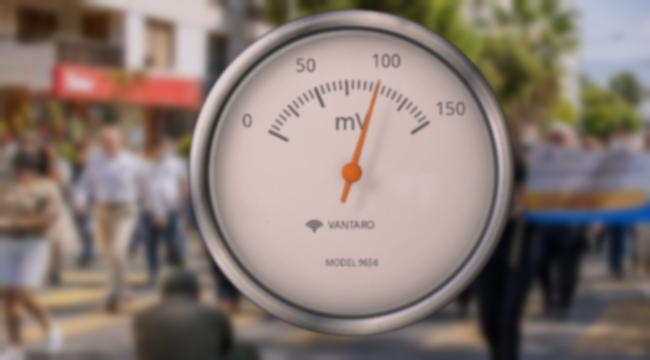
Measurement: 100 mV
